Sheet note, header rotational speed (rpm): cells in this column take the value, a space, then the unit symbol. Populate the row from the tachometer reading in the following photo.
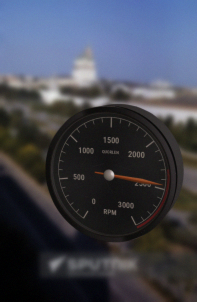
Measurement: 2450 rpm
